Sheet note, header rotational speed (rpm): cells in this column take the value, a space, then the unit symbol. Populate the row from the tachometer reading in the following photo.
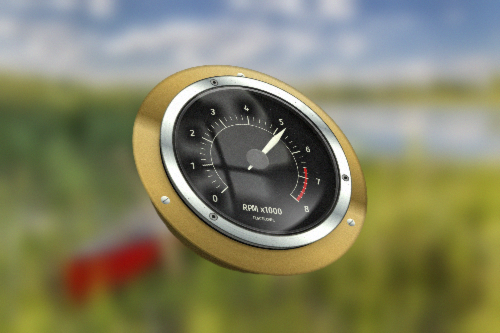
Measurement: 5200 rpm
